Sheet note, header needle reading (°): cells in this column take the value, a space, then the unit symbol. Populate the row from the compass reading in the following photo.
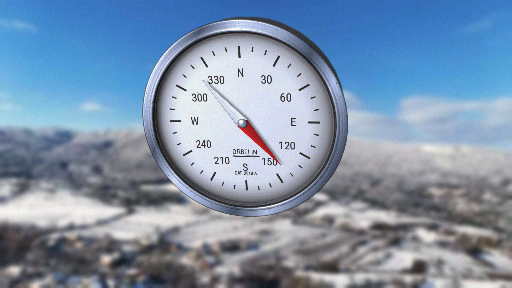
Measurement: 140 °
